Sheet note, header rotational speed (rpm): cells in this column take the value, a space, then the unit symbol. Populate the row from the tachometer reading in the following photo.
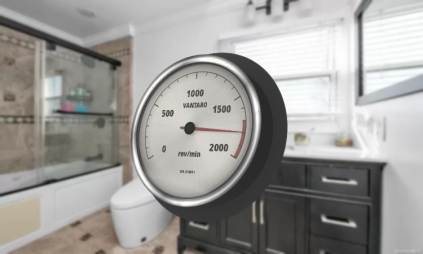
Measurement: 1800 rpm
